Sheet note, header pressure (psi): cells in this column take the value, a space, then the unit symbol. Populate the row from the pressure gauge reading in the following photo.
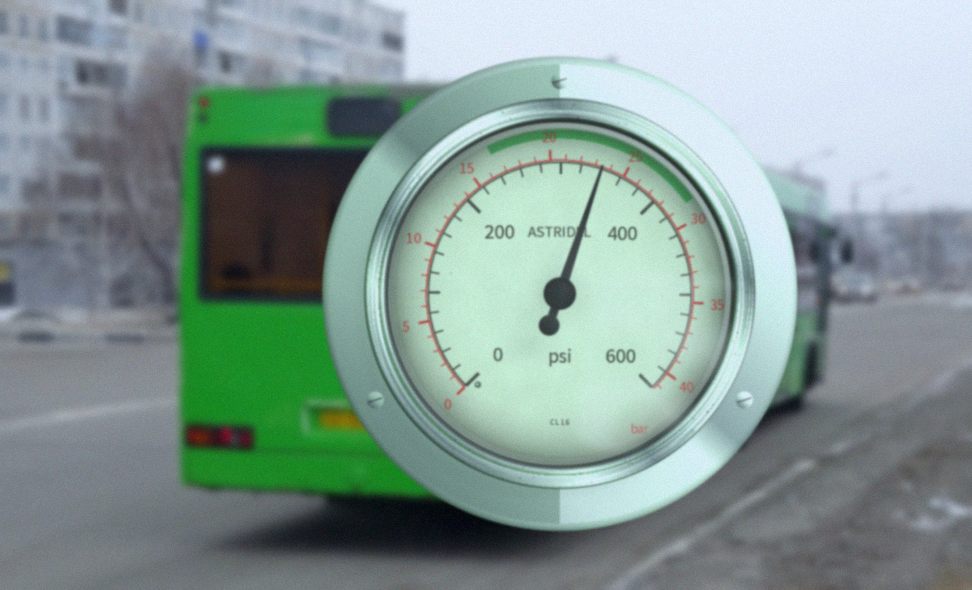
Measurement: 340 psi
